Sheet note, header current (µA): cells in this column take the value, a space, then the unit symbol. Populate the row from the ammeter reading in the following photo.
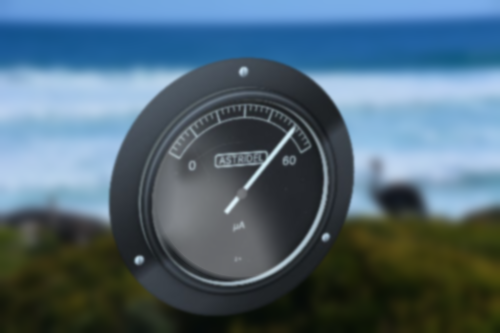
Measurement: 50 µA
